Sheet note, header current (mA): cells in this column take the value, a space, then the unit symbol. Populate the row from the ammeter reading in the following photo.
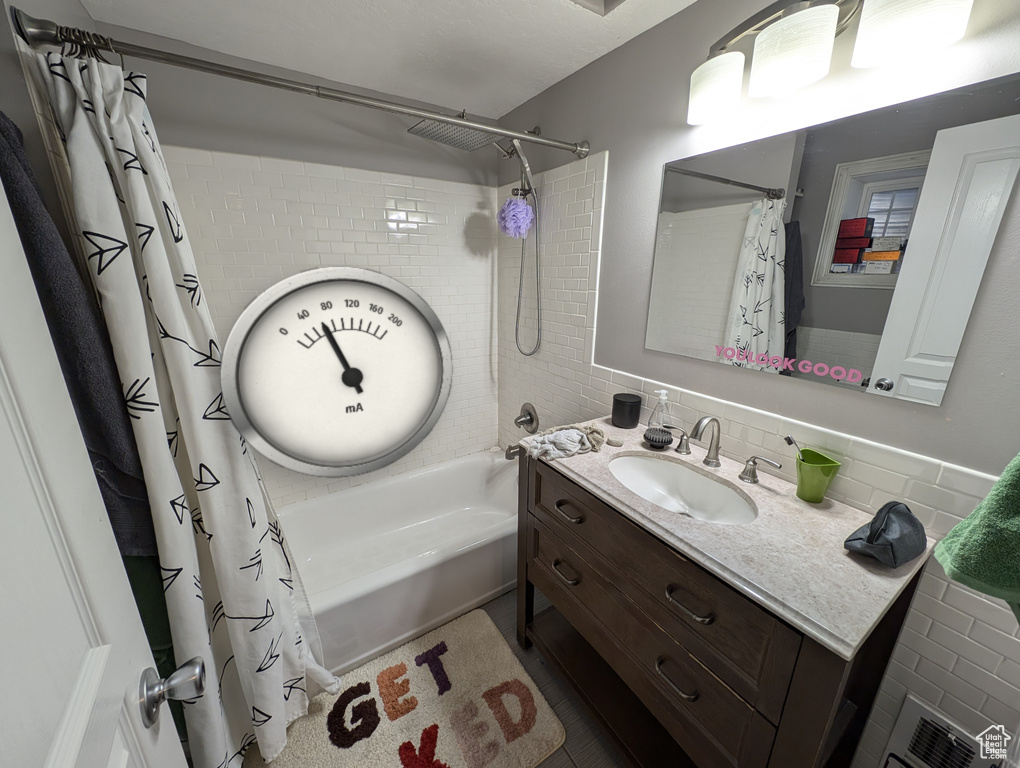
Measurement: 60 mA
